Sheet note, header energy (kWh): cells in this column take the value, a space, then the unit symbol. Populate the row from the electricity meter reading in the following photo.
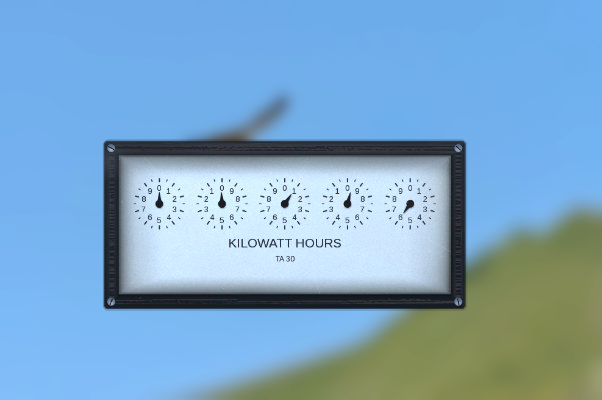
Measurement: 96 kWh
